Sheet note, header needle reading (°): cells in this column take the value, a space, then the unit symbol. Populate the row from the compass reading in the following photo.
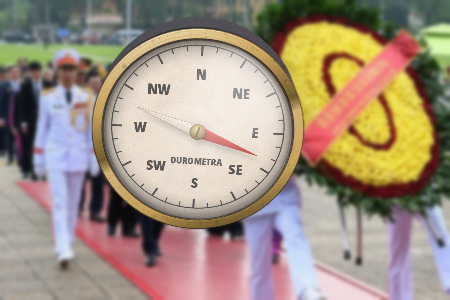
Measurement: 110 °
